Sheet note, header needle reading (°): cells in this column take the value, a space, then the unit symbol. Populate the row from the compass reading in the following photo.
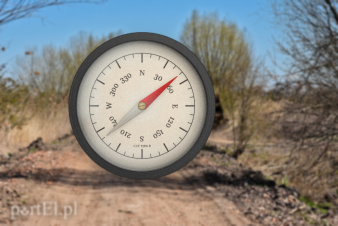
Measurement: 50 °
